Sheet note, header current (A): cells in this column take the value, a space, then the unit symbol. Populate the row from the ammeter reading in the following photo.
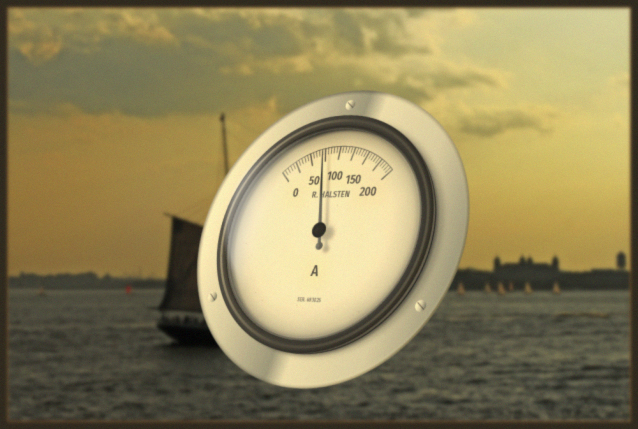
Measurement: 75 A
